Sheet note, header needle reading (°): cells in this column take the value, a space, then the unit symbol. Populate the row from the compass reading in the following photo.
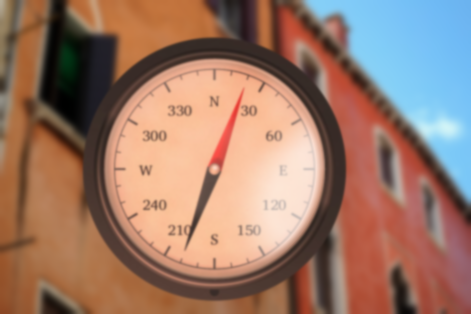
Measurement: 20 °
